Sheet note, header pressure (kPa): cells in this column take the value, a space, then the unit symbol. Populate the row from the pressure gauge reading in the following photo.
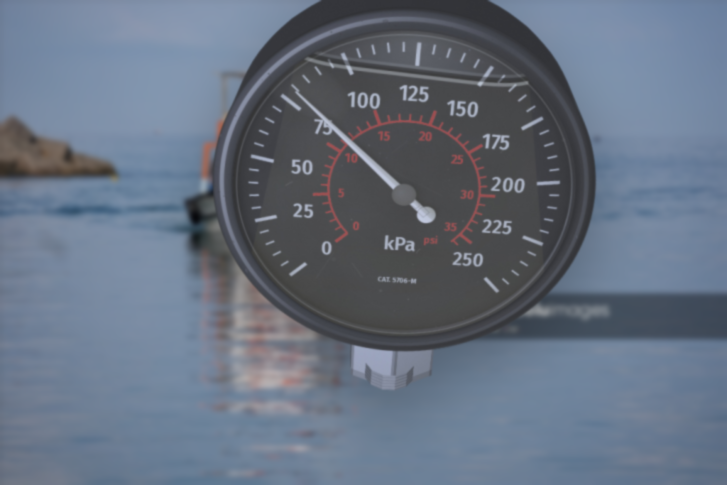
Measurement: 80 kPa
